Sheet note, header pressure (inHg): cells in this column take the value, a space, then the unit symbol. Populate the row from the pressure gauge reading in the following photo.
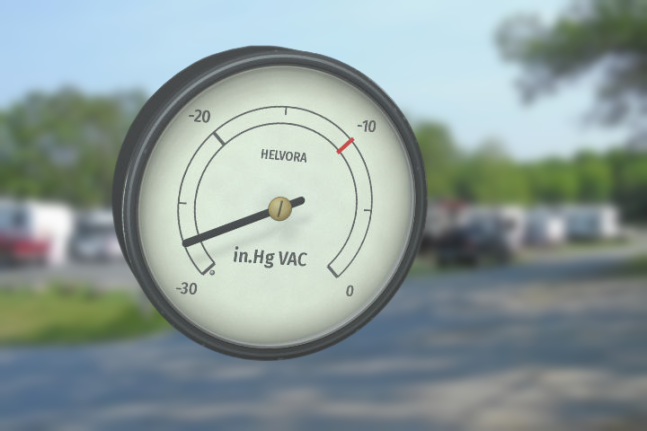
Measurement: -27.5 inHg
